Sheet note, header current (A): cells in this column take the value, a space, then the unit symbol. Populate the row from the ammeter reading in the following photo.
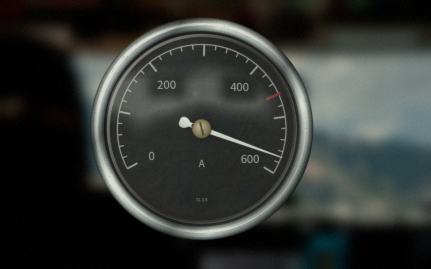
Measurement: 570 A
